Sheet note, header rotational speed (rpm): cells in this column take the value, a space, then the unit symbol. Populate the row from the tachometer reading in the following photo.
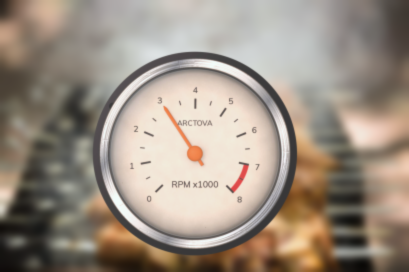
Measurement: 3000 rpm
